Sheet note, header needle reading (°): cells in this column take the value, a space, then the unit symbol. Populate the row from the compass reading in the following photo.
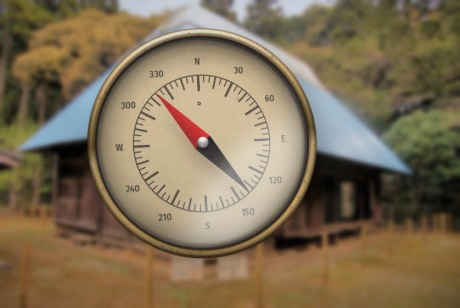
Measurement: 320 °
